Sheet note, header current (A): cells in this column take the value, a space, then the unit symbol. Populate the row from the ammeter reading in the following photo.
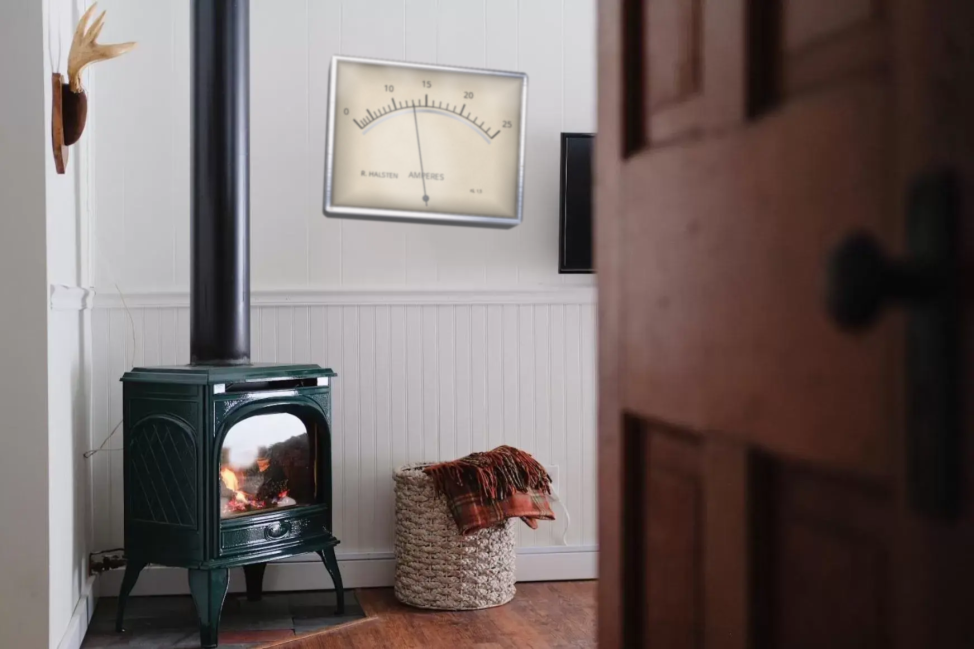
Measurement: 13 A
